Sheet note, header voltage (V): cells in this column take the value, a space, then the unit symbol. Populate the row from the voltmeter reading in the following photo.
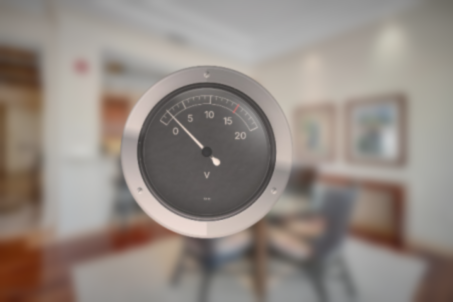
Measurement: 2 V
